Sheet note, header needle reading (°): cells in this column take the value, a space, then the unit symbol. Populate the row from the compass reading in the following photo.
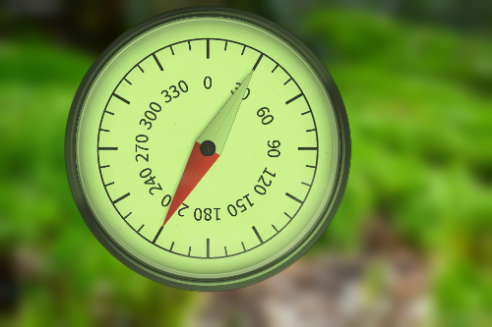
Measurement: 210 °
